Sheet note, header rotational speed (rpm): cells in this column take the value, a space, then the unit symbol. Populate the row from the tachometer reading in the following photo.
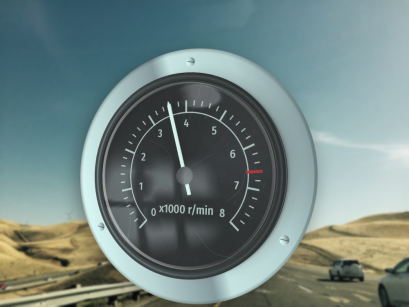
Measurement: 3600 rpm
